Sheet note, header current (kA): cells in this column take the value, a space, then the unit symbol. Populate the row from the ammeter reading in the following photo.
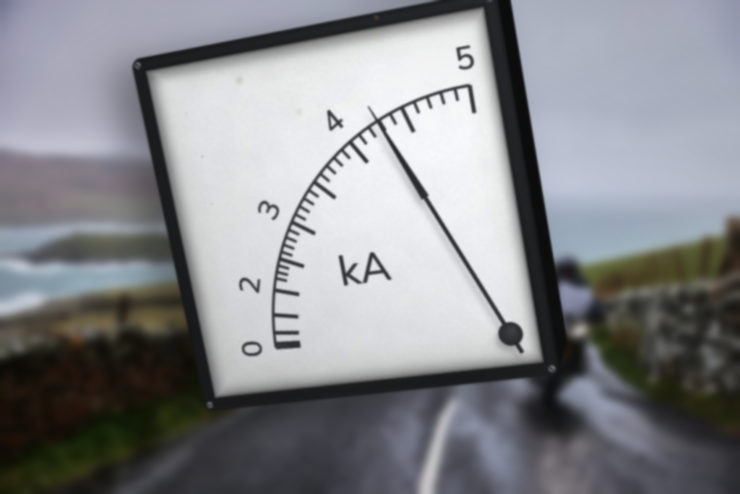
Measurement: 4.3 kA
